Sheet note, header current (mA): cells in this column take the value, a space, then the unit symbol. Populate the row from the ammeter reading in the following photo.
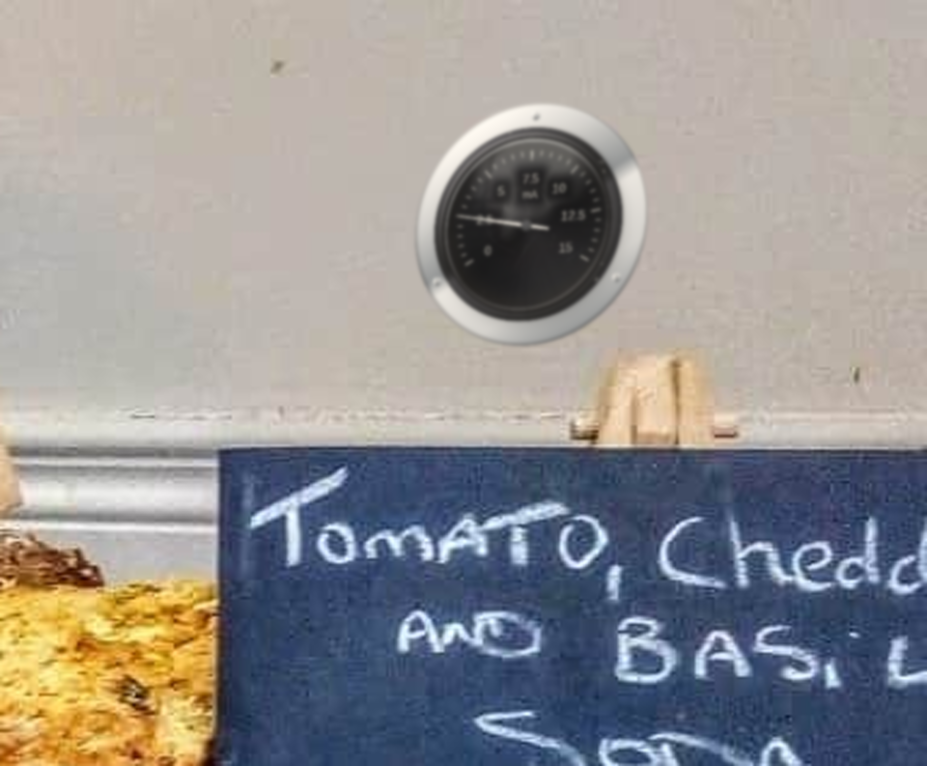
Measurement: 2.5 mA
